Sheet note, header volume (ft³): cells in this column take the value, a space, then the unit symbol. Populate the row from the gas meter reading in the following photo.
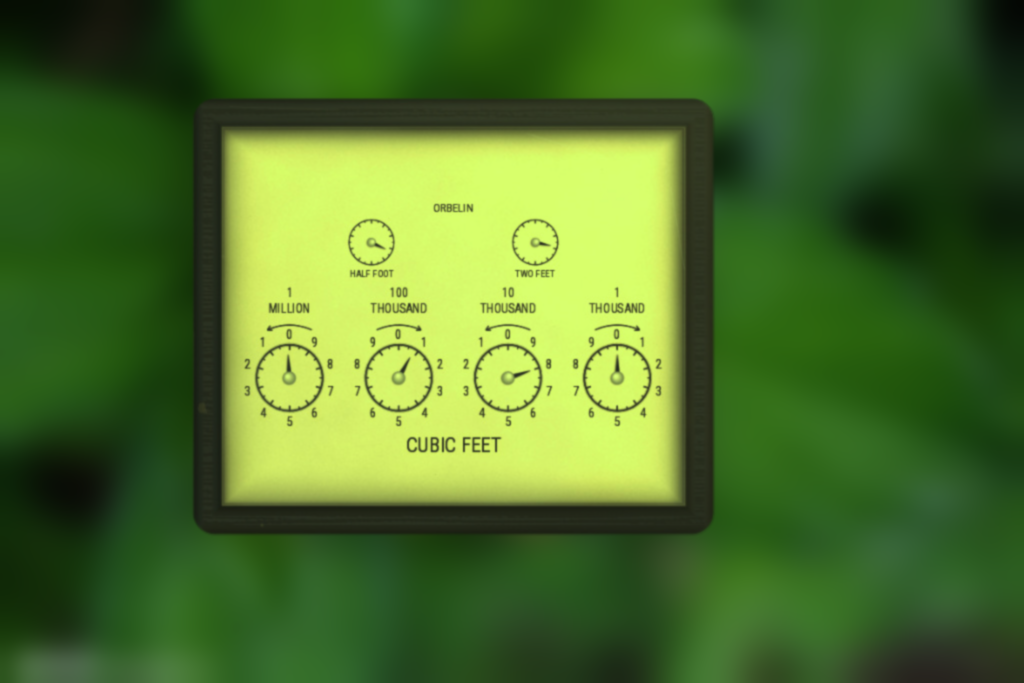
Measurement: 8000 ft³
